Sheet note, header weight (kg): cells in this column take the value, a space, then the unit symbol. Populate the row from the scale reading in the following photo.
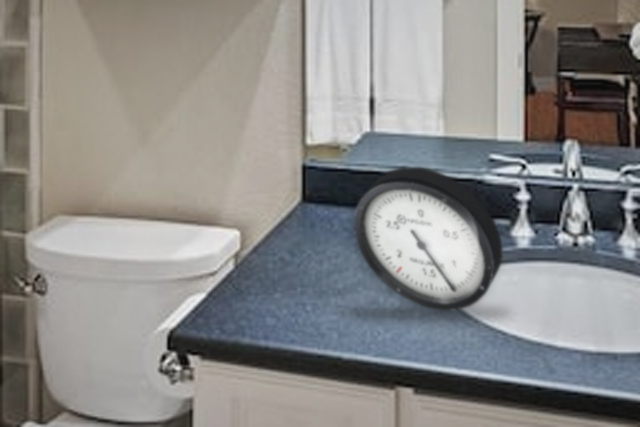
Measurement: 1.25 kg
